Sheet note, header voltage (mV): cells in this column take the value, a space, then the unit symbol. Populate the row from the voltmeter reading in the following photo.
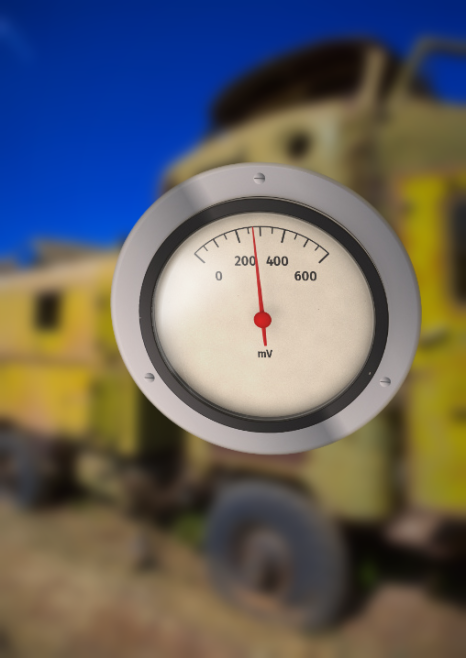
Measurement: 275 mV
